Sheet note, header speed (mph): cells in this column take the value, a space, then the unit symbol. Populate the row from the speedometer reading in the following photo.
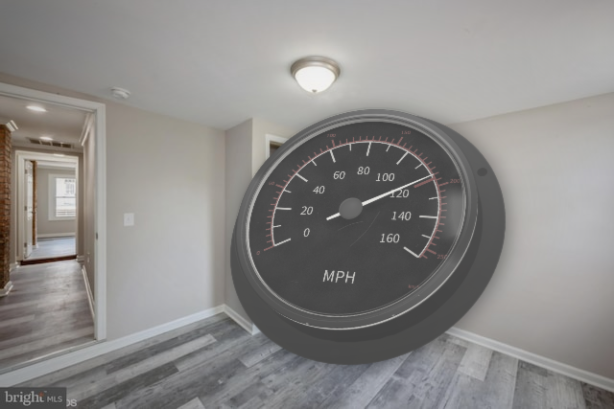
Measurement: 120 mph
